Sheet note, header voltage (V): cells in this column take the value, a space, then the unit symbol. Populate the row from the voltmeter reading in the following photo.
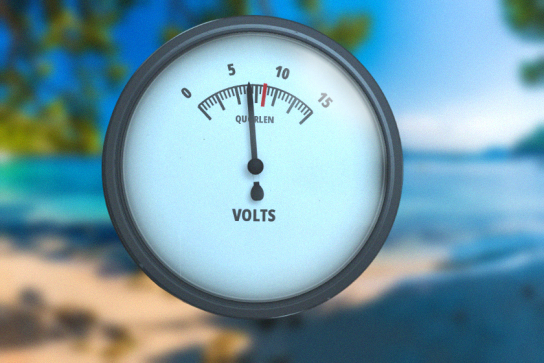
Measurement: 6.5 V
